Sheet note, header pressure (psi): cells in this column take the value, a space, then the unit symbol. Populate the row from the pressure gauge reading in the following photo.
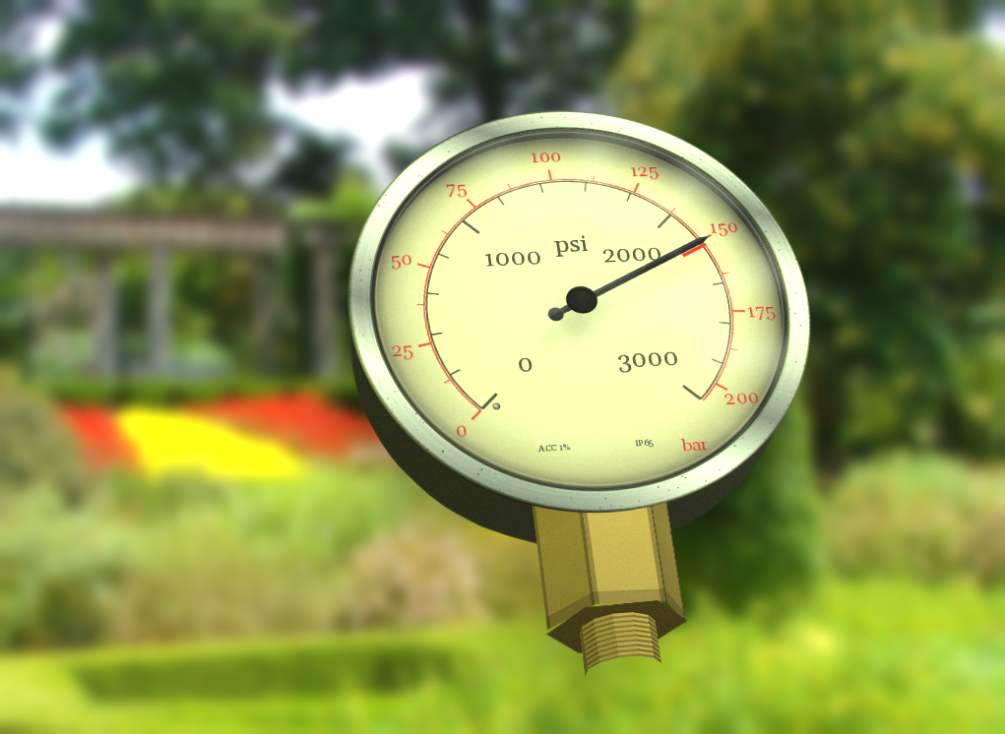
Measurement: 2200 psi
